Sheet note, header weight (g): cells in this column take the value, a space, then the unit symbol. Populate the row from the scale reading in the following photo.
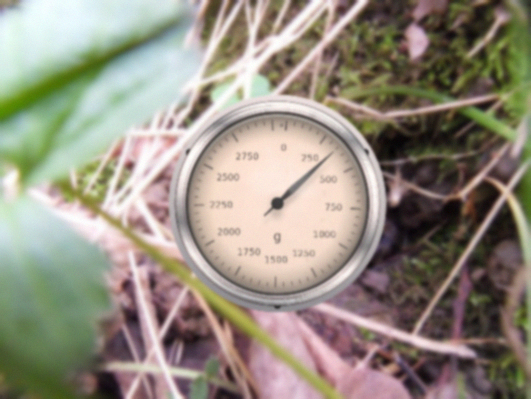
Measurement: 350 g
